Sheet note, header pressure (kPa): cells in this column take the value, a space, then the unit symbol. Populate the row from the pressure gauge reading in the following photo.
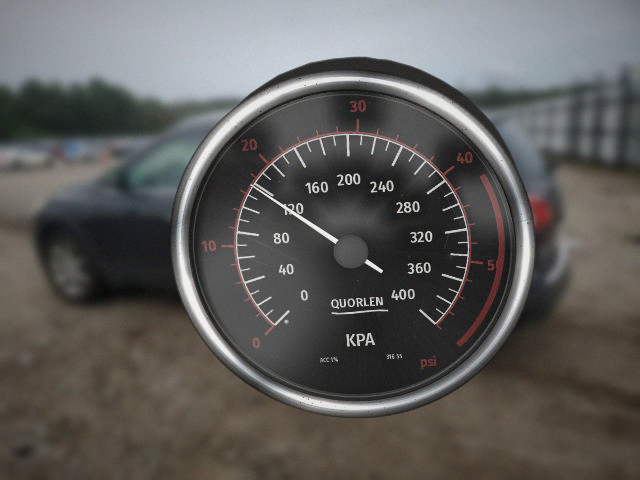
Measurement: 120 kPa
